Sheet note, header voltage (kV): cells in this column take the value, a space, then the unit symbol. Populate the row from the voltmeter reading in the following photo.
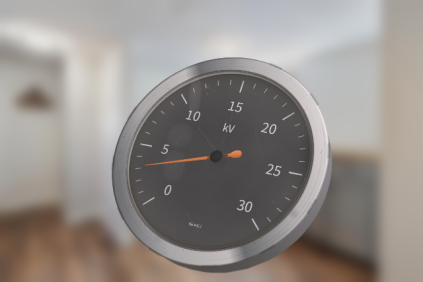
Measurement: 3 kV
